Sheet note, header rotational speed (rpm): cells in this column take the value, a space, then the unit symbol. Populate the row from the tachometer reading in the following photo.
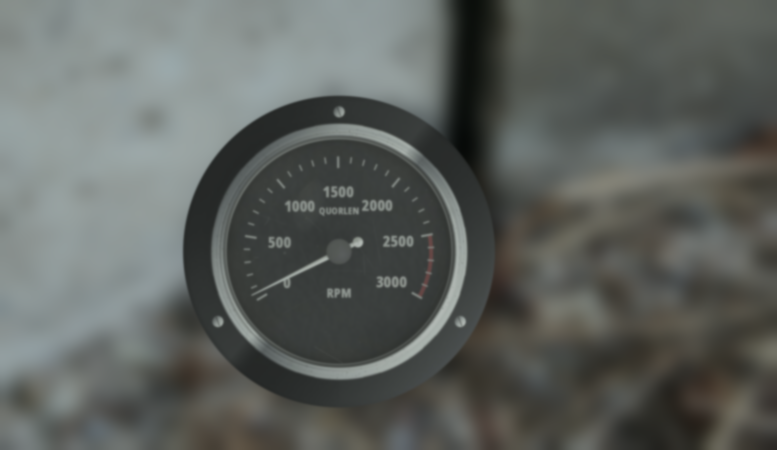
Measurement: 50 rpm
